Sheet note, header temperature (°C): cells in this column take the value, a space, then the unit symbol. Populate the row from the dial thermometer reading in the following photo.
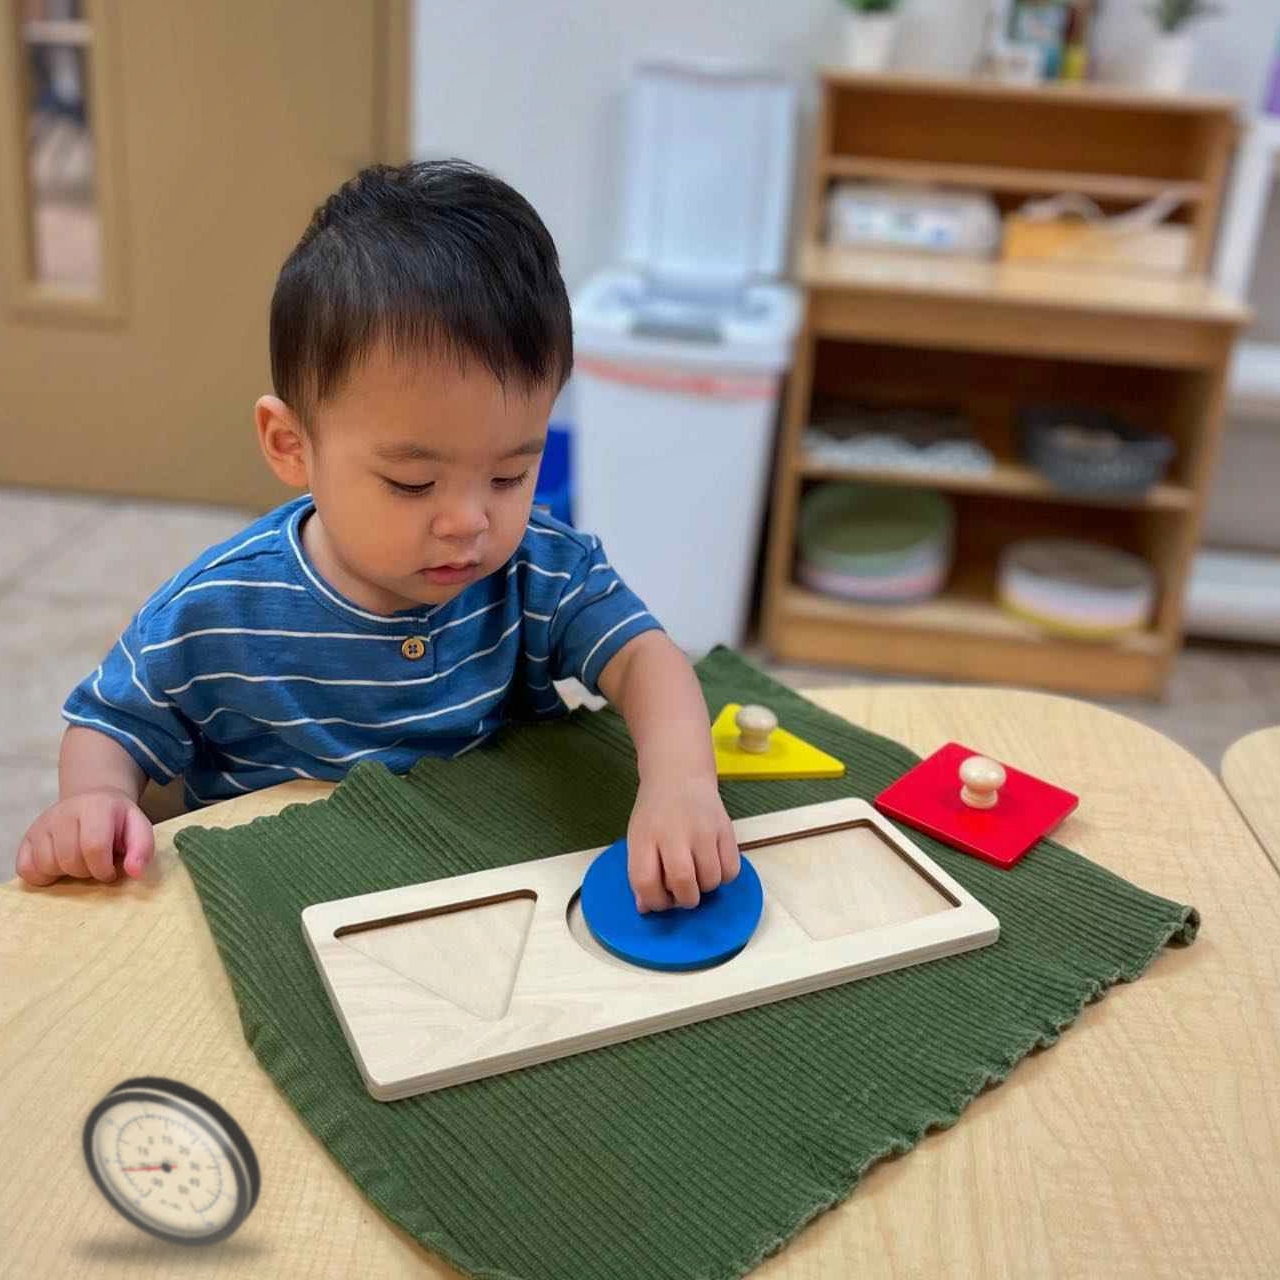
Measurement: -20 °C
